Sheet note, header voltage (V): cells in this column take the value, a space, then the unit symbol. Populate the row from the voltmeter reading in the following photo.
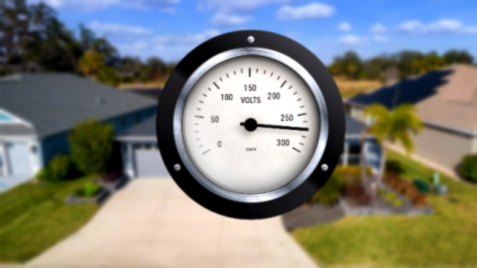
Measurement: 270 V
